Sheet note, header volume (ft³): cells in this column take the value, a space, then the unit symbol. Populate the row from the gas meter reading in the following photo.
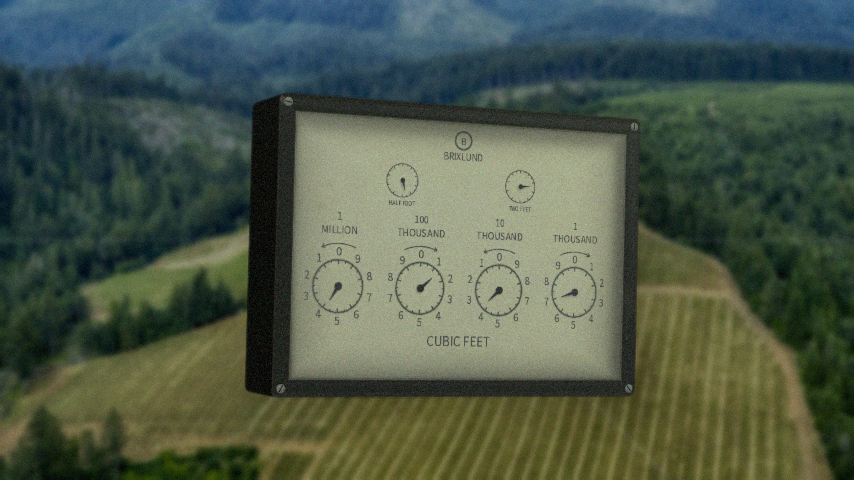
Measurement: 413700 ft³
